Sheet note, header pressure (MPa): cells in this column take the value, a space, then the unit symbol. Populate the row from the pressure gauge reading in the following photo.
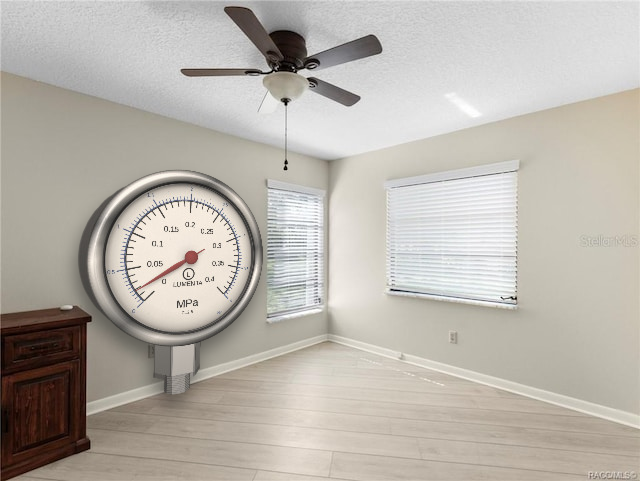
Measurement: 0.02 MPa
